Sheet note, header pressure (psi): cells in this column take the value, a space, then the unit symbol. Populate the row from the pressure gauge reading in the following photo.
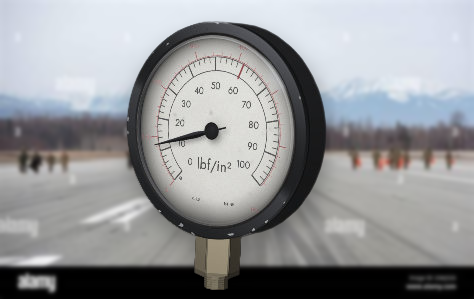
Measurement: 12 psi
